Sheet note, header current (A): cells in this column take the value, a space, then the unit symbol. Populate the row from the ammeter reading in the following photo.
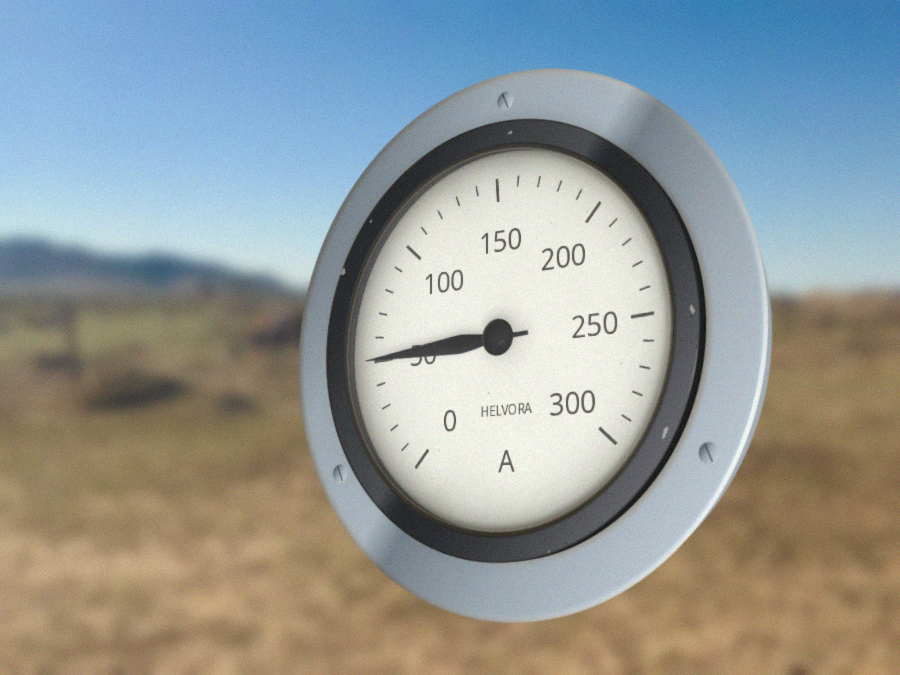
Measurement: 50 A
